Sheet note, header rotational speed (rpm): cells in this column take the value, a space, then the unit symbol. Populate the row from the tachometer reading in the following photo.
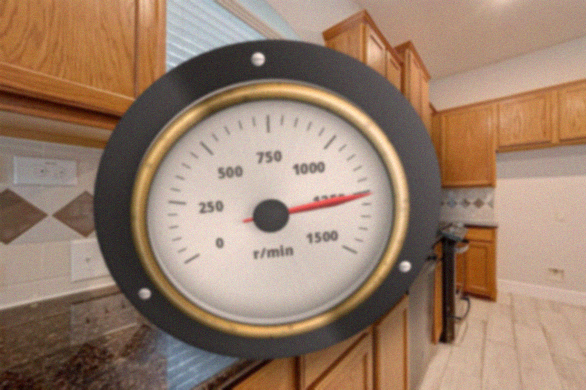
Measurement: 1250 rpm
